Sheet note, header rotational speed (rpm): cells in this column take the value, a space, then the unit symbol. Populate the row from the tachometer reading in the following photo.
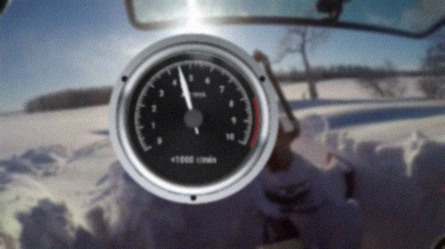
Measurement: 4500 rpm
